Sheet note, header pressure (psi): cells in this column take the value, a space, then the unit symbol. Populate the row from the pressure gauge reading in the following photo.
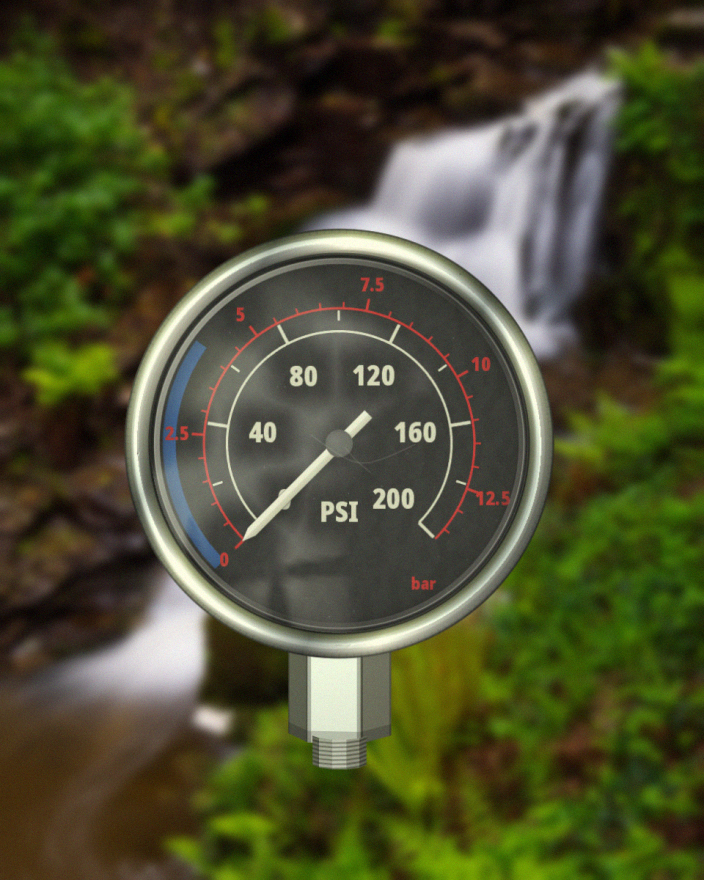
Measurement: 0 psi
